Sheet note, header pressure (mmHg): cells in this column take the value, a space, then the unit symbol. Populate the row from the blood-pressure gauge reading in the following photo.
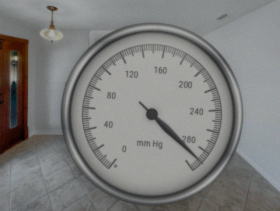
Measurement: 290 mmHg
